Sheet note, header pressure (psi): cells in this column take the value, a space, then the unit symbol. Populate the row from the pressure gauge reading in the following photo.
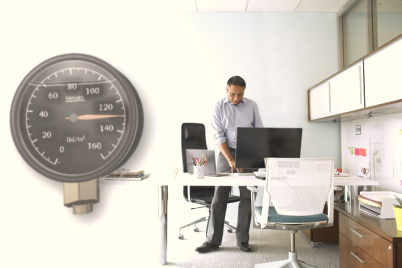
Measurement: 130 psi
